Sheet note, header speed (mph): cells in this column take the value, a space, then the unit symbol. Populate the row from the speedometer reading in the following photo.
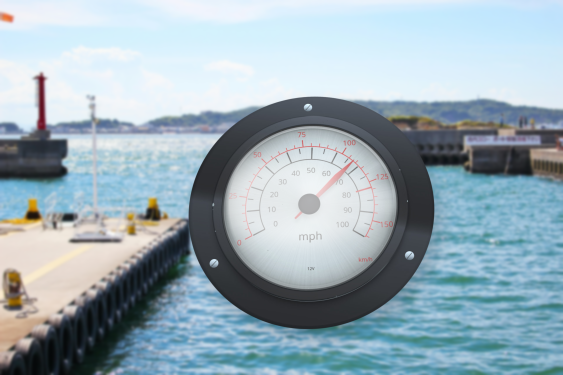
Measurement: 67.5 mph
